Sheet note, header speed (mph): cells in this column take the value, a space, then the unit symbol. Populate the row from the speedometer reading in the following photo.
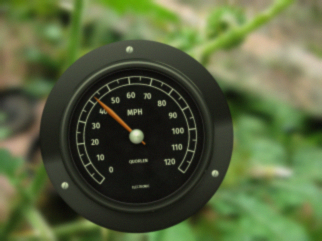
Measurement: 42.5 mph
